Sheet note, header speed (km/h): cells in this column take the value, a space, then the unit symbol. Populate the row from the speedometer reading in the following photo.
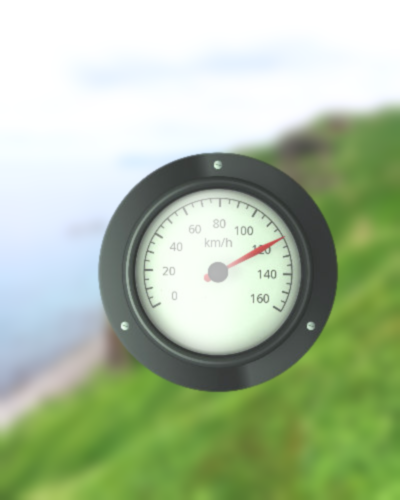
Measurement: 120 km/h
